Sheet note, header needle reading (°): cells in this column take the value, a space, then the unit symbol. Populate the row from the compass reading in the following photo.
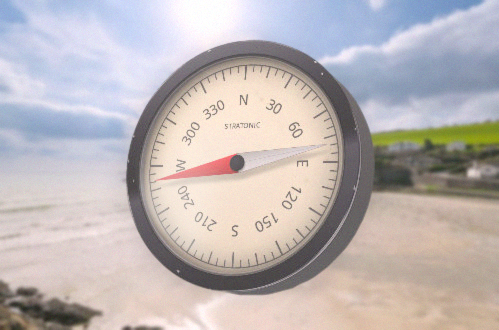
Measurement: 260 °
